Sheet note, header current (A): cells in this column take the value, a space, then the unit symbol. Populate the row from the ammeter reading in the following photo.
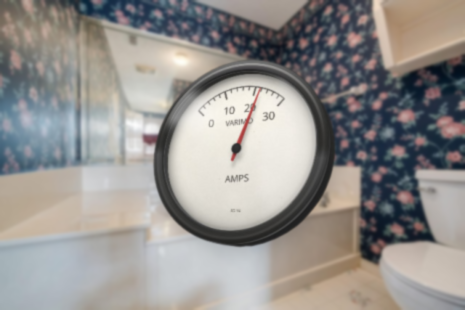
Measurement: 22 A
